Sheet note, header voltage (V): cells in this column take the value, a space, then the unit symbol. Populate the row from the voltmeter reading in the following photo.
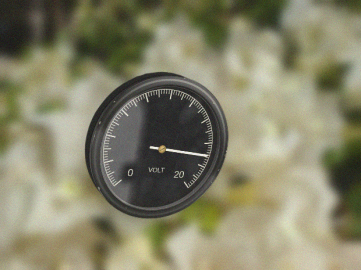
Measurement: 17 V
